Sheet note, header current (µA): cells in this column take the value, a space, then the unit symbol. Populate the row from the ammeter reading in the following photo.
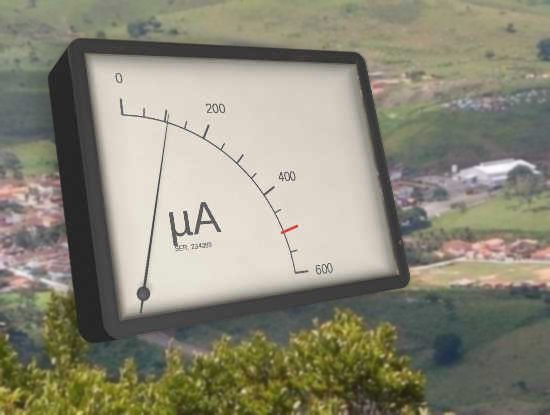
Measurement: 100 µA
